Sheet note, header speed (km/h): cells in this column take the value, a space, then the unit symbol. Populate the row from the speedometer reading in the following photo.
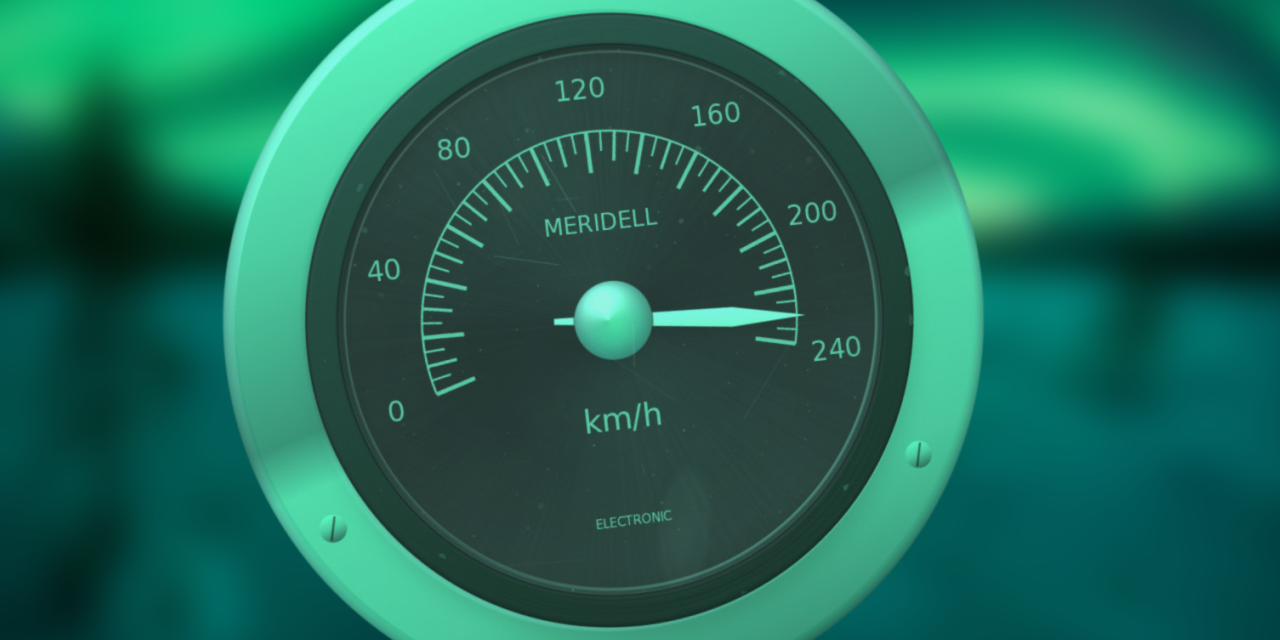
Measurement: 230 km/h
